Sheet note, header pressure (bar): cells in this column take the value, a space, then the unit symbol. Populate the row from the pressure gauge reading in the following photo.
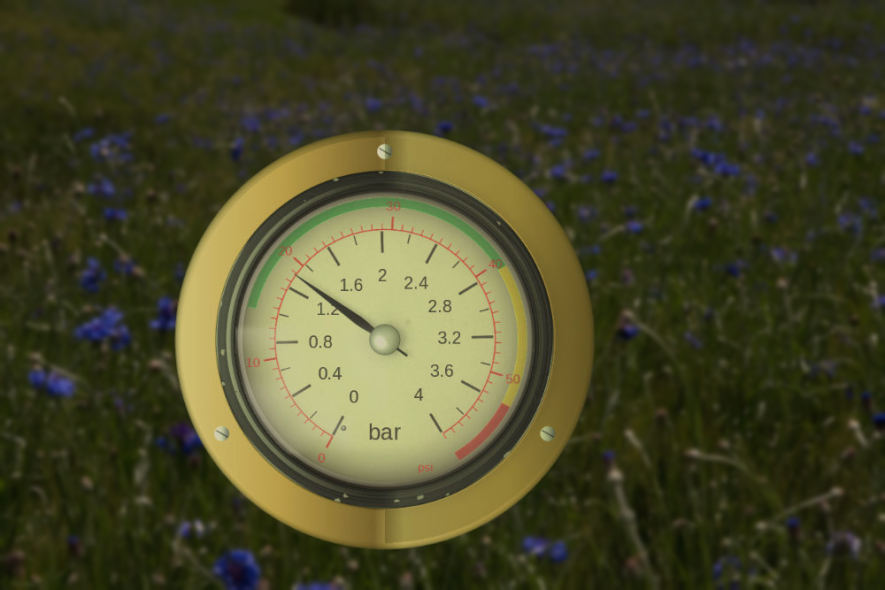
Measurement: 1.3 bar
